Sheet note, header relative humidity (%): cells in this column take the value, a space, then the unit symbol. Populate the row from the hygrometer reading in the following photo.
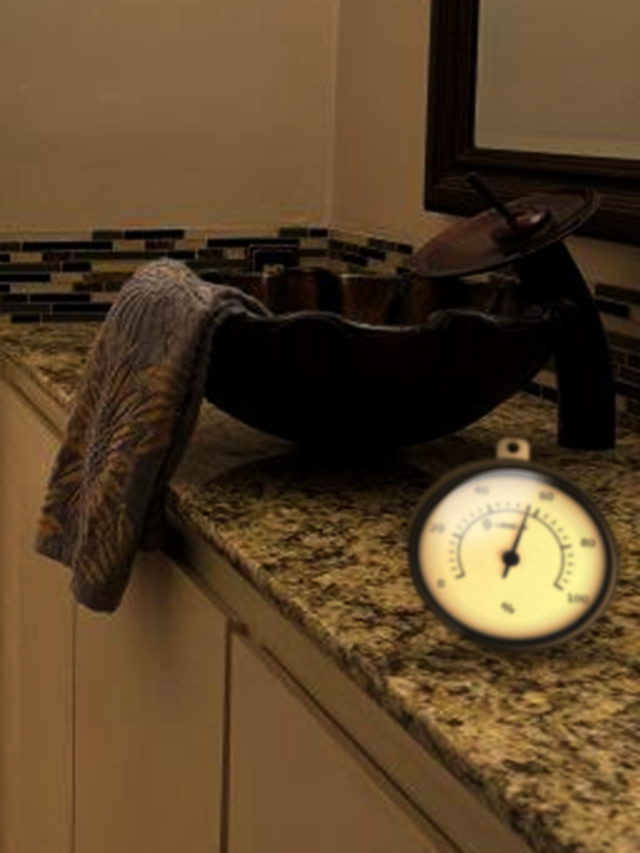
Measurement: 56 %
